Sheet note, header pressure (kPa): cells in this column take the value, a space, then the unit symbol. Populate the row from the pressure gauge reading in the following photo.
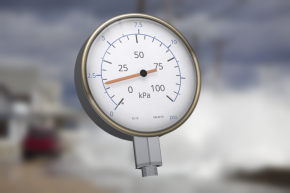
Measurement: 12.5 kPa
